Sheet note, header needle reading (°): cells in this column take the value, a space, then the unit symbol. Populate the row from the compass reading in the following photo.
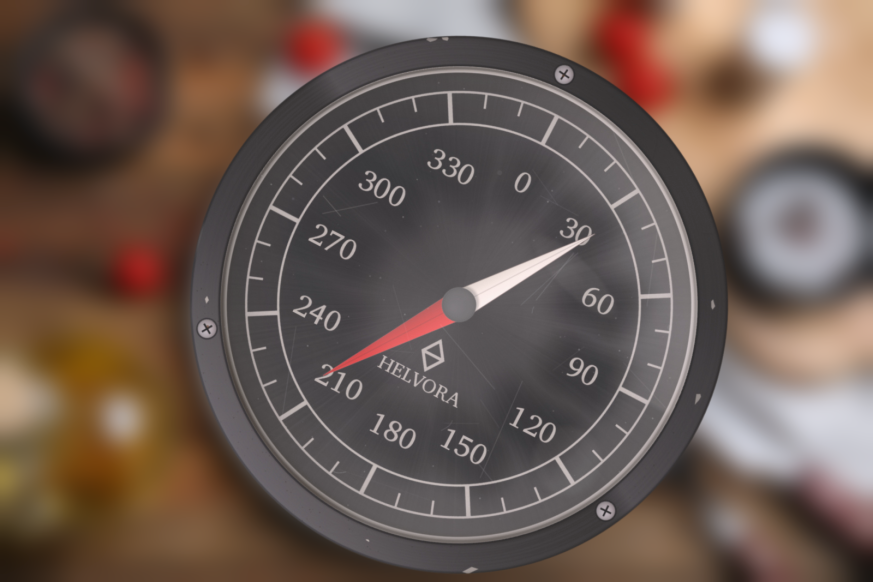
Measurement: 215 °
